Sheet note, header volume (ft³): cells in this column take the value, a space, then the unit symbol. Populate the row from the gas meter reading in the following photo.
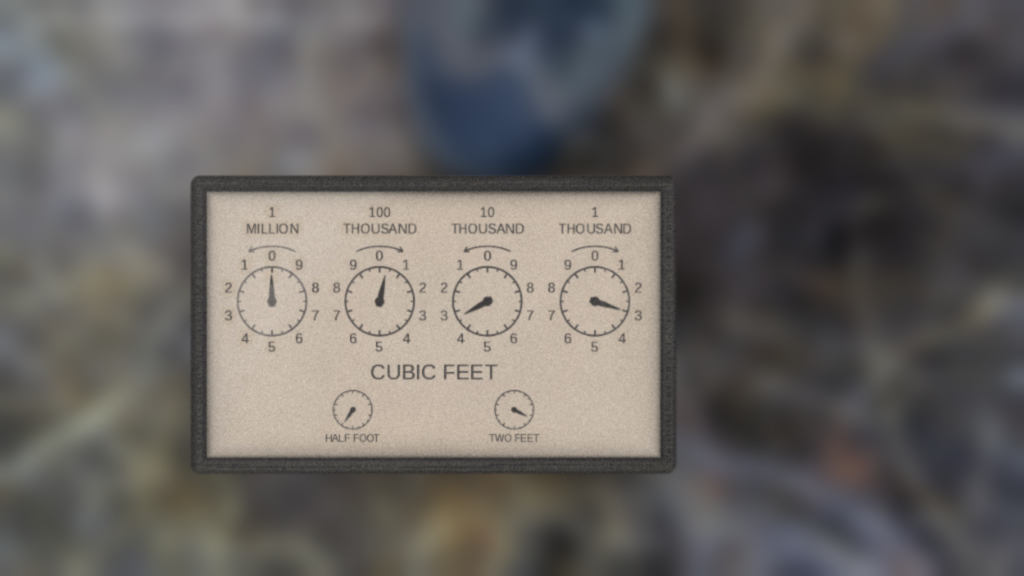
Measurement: 3300 ft³
